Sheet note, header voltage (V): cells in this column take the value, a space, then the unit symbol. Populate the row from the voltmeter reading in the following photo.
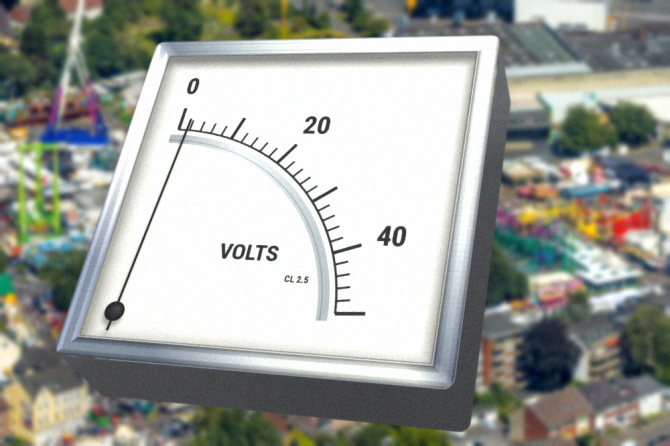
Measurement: 2 V
